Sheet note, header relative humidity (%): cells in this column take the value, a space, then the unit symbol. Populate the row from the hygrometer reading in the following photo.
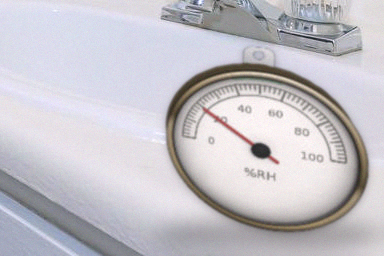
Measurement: 20 %
